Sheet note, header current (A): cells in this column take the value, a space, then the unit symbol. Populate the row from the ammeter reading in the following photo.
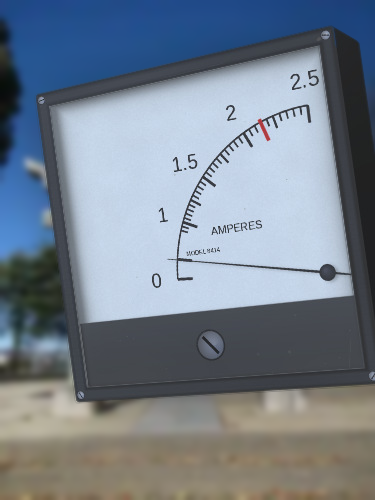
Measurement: 0.5 A
